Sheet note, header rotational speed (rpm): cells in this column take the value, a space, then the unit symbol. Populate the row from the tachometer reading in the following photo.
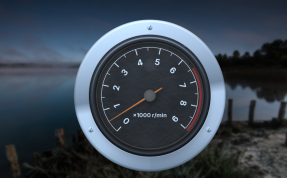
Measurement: 500 rpm
